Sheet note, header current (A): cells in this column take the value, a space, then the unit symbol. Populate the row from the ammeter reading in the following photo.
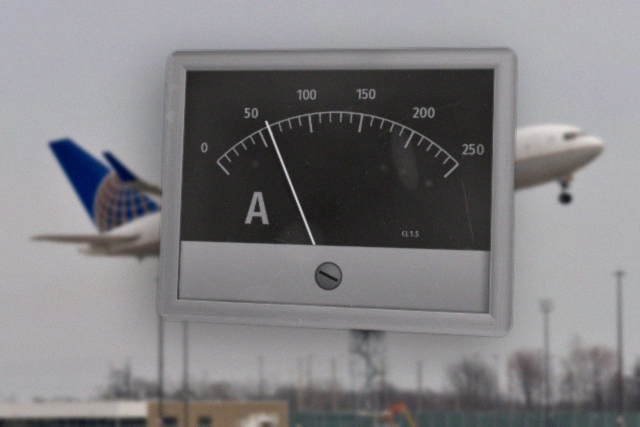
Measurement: 60 A
